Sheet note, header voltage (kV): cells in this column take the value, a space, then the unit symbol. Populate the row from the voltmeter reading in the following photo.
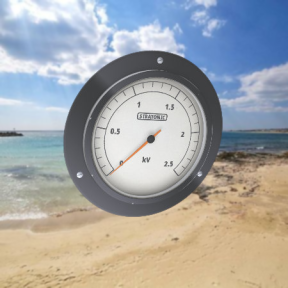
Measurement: 0 kV
